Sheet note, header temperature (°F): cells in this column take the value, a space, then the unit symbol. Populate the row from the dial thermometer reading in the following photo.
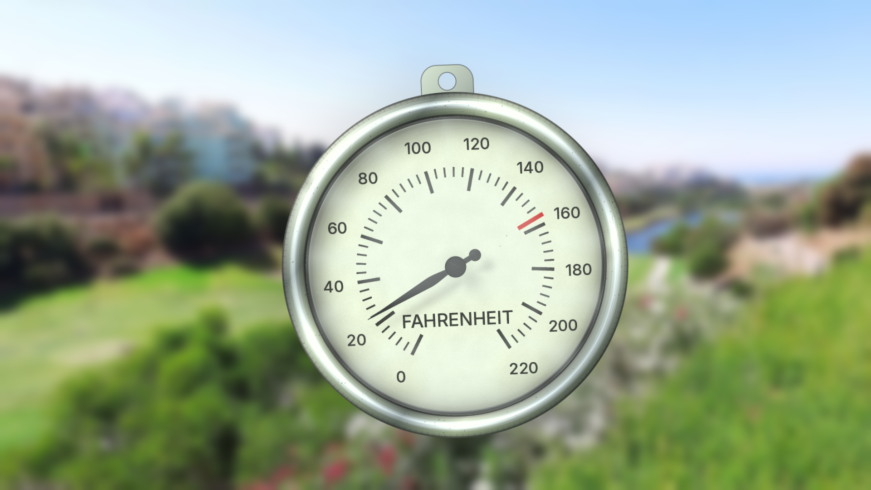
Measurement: 24 °F
